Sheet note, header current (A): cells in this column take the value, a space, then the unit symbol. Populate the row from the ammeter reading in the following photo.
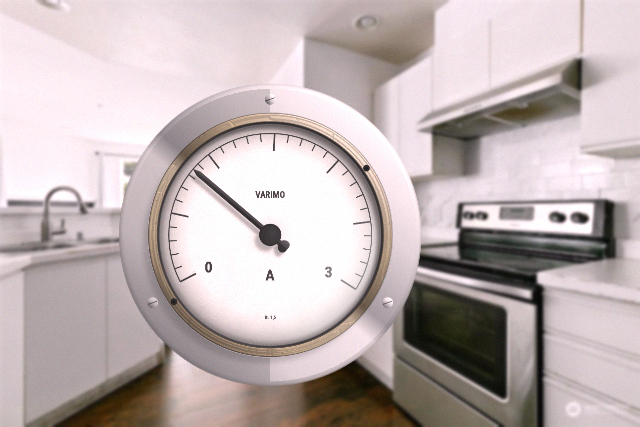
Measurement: 0.85 A
